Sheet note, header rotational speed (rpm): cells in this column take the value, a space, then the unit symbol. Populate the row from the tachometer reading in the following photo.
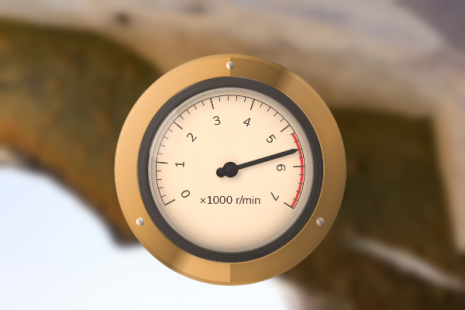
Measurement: 5600 rpm
